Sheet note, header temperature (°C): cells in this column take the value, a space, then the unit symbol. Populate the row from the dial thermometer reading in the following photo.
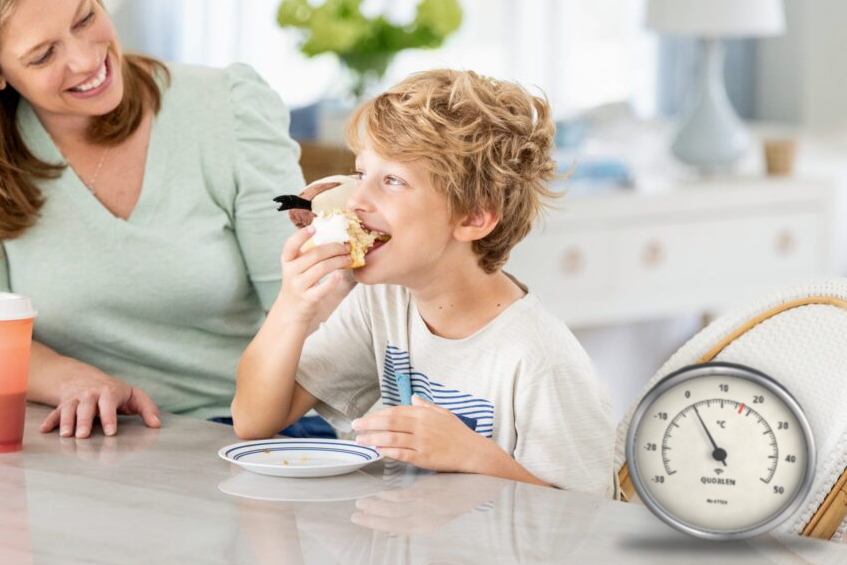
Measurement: 0 °C
